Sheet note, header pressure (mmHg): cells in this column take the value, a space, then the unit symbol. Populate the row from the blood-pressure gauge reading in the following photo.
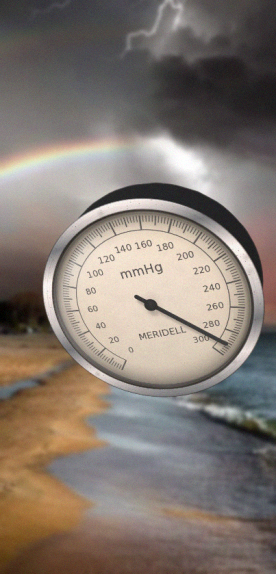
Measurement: 290 mmHg
